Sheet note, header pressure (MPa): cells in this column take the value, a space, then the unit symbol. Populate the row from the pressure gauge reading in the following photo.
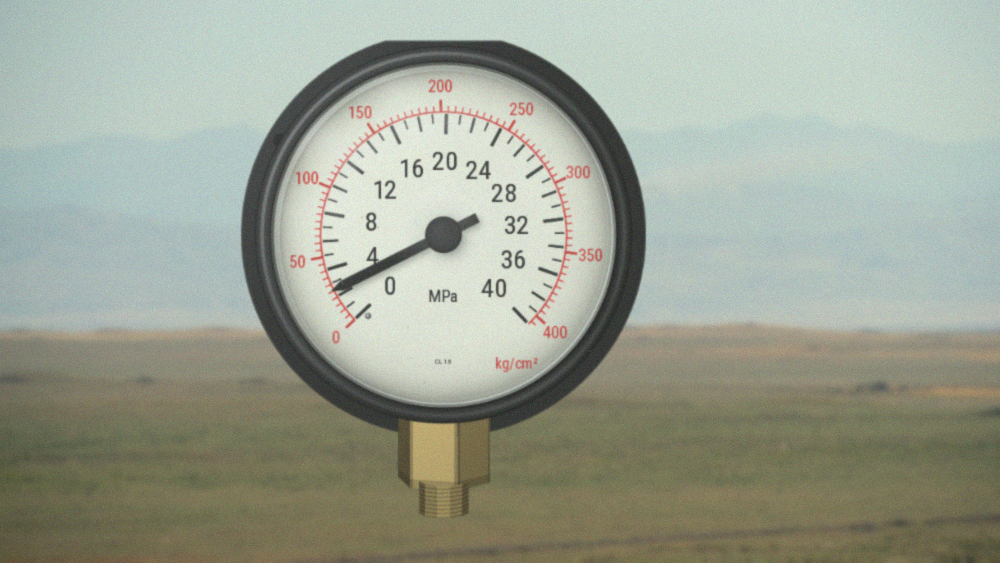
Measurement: 2.5 MPa
